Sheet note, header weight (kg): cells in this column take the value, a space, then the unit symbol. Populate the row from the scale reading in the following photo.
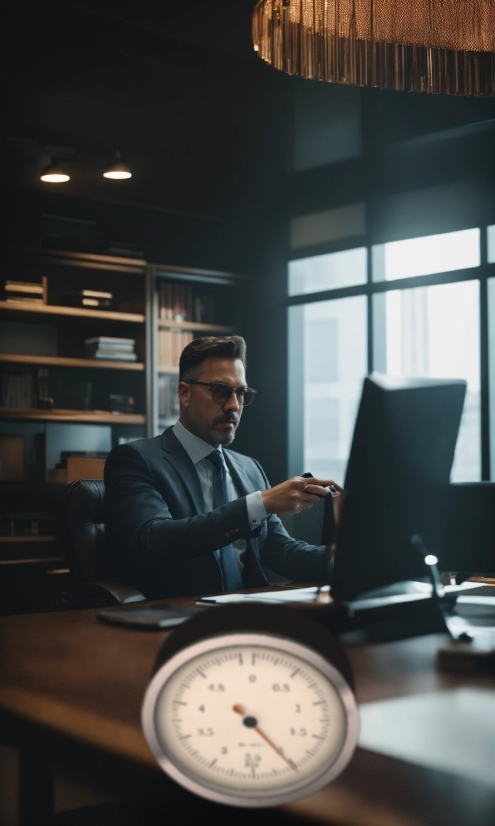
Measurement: 2 kg
